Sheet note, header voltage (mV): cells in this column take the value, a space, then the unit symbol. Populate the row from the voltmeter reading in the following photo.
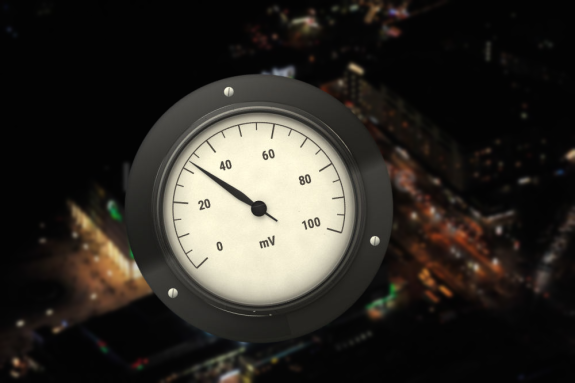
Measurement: 32.5 mV
